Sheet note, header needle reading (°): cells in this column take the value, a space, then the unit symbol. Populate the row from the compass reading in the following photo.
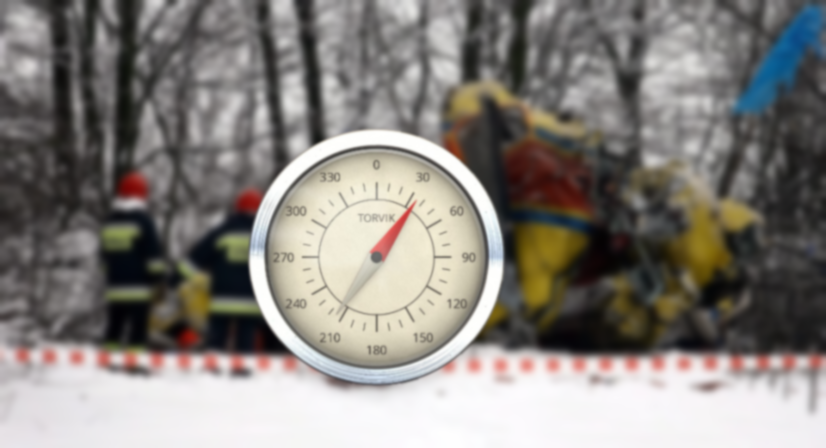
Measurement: 35 °
